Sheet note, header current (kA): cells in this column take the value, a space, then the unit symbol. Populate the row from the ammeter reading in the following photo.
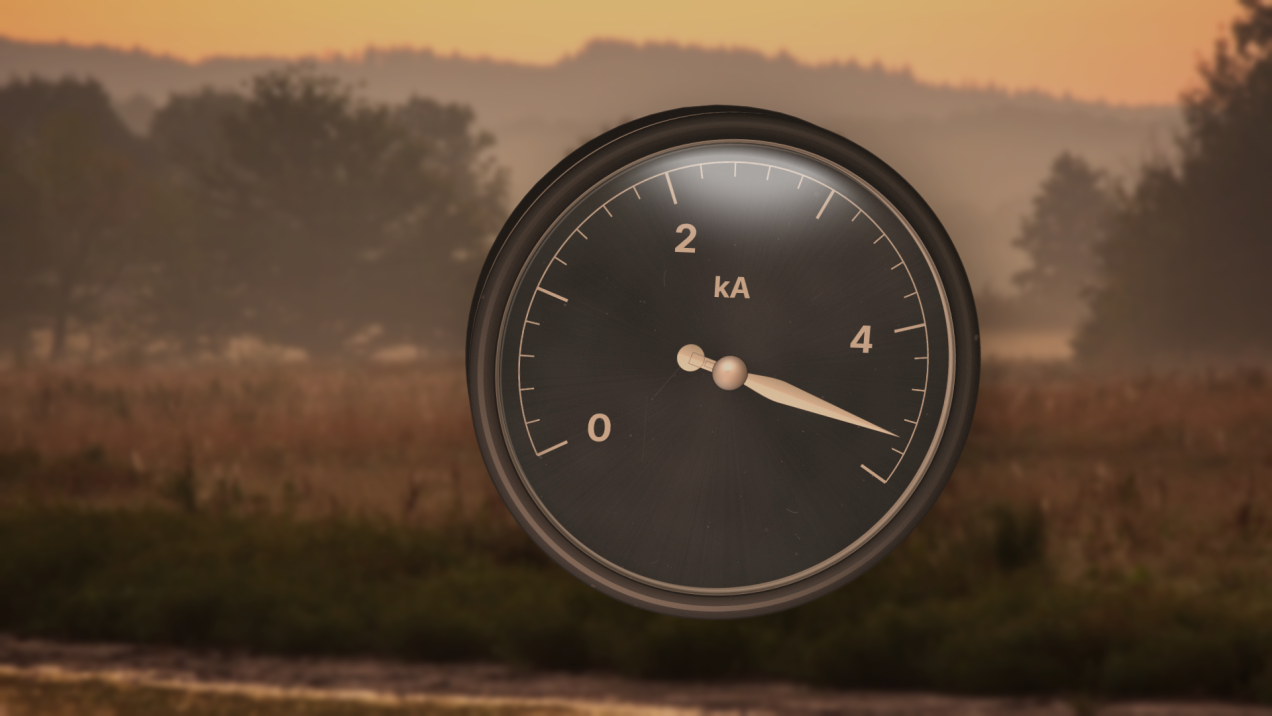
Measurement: 4.7 kA
